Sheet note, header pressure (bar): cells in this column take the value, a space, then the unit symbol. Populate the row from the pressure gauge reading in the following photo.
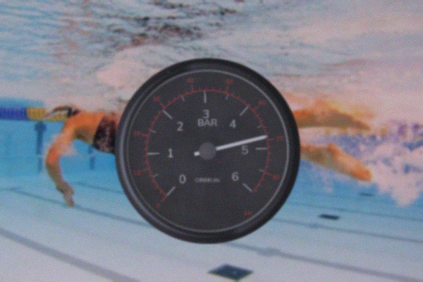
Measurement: 4.75 bar
